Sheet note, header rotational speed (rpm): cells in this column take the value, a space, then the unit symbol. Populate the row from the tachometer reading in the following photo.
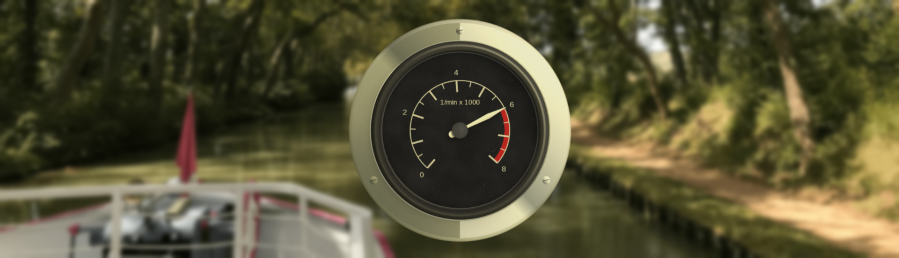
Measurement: 6000 rpm
